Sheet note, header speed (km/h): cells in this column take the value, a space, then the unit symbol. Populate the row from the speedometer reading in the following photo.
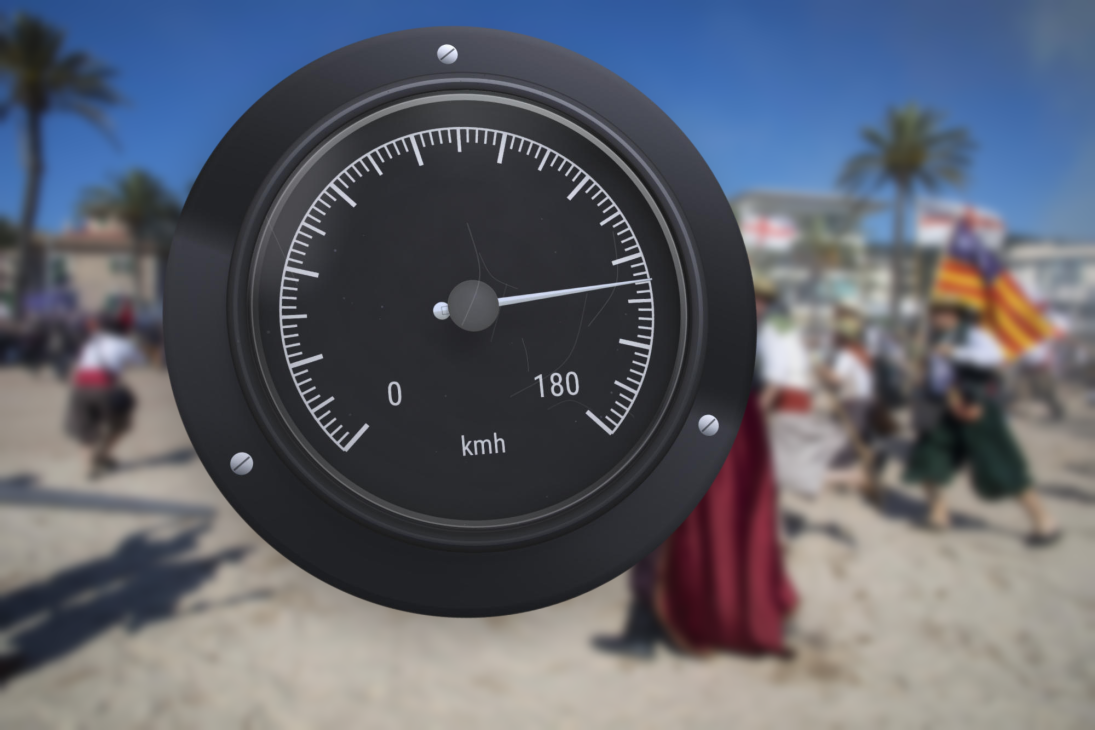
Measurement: 146 km/h
